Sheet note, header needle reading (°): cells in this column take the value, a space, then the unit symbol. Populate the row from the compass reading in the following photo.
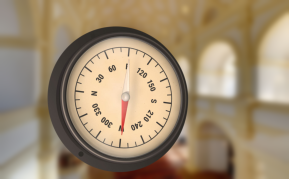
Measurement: 270 °
